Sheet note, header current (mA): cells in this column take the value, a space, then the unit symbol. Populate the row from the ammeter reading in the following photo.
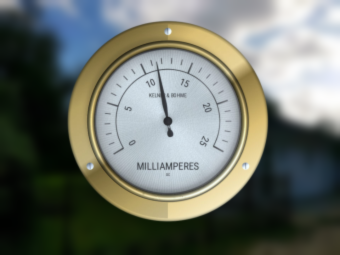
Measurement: 11.5 mA
